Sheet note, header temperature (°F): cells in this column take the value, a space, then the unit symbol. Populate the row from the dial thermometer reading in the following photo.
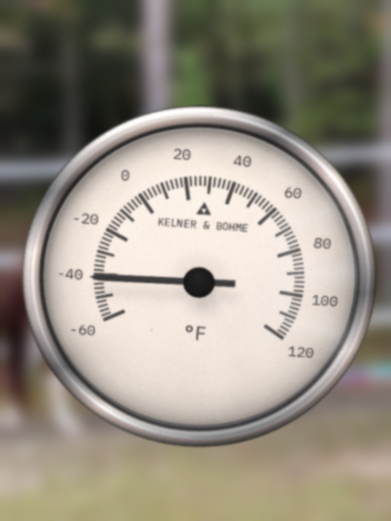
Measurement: -40 °F
